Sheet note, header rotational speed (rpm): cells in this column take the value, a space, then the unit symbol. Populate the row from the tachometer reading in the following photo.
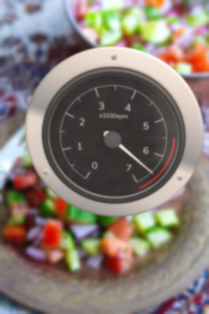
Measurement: 6500 rpm
